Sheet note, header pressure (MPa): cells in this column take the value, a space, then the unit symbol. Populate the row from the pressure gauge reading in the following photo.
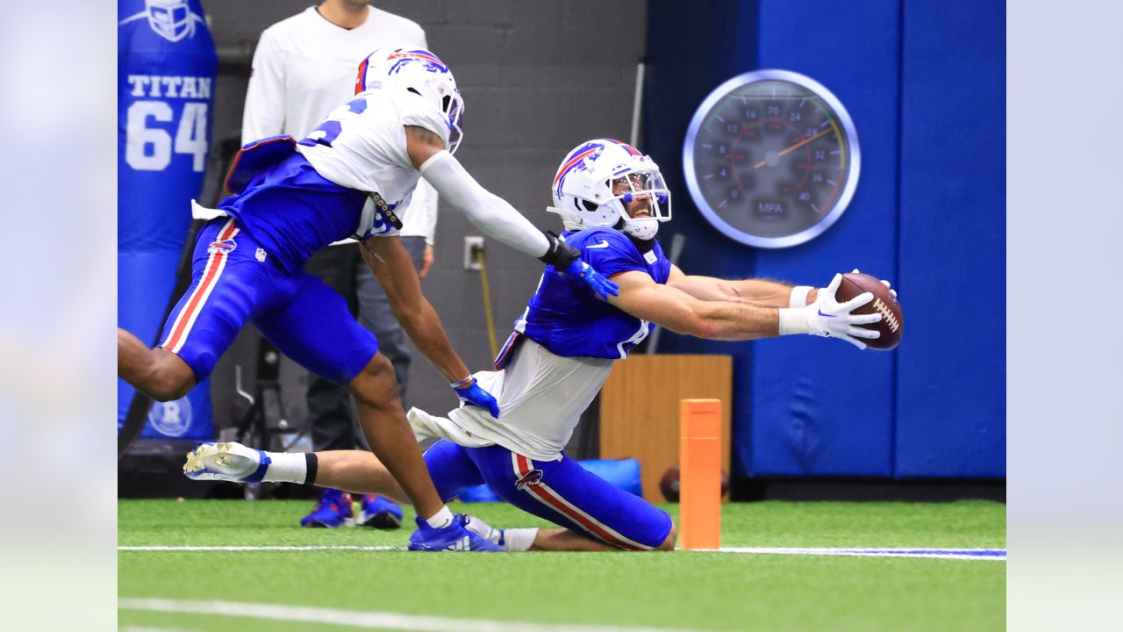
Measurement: 29 MPa
